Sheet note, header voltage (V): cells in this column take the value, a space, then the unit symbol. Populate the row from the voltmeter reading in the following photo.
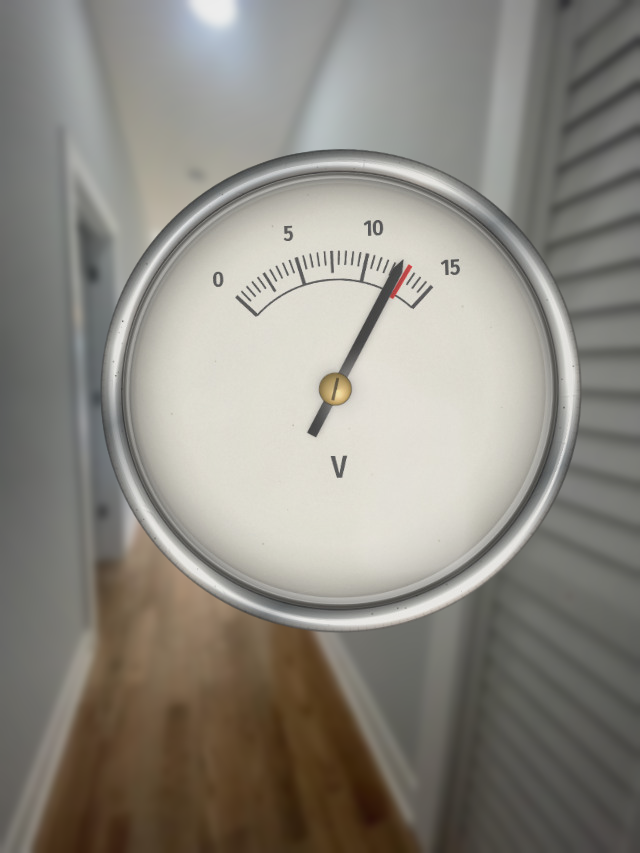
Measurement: 12.5 V
